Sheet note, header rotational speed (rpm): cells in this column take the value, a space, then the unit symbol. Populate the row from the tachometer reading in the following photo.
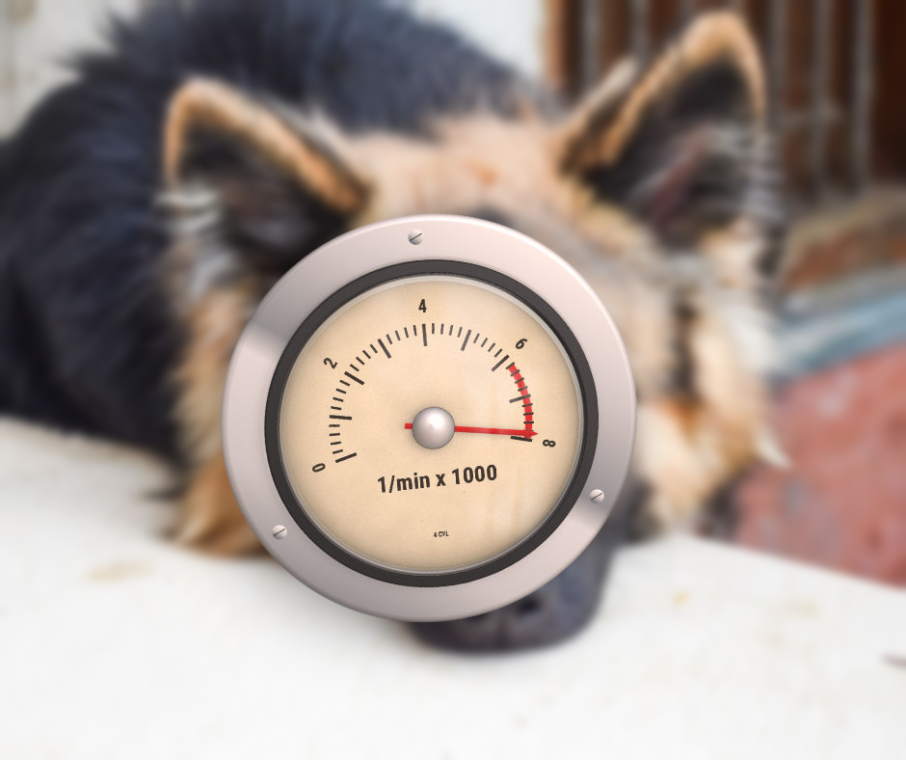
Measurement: 7800 rpm
